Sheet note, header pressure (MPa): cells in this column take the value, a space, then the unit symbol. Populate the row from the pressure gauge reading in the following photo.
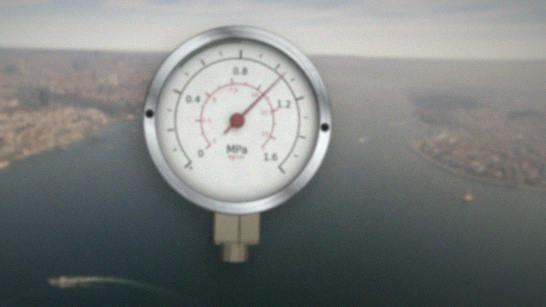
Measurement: 1.05 MPa
